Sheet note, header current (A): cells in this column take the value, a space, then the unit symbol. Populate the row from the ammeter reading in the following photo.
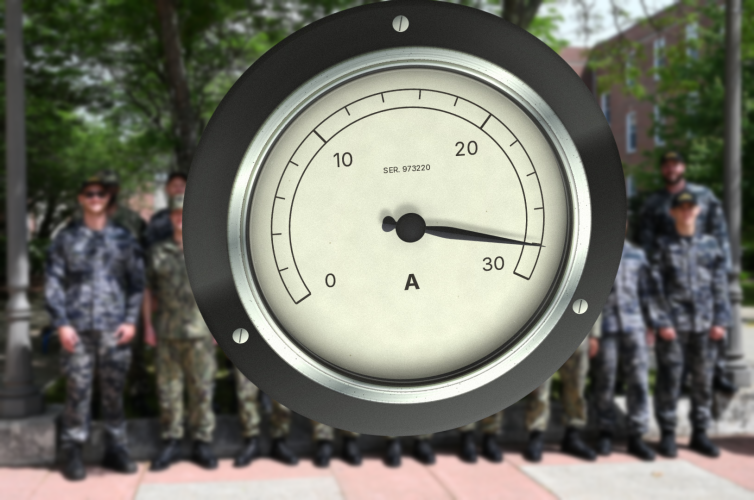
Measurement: 28 A
